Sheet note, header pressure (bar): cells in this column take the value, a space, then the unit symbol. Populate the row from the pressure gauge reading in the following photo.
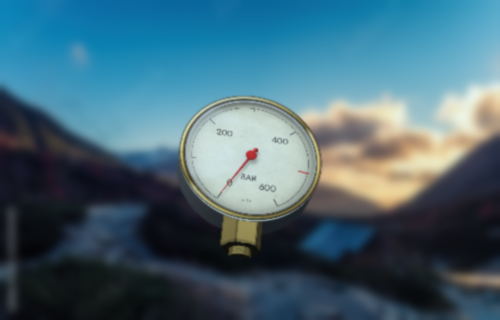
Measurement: 0 bar
